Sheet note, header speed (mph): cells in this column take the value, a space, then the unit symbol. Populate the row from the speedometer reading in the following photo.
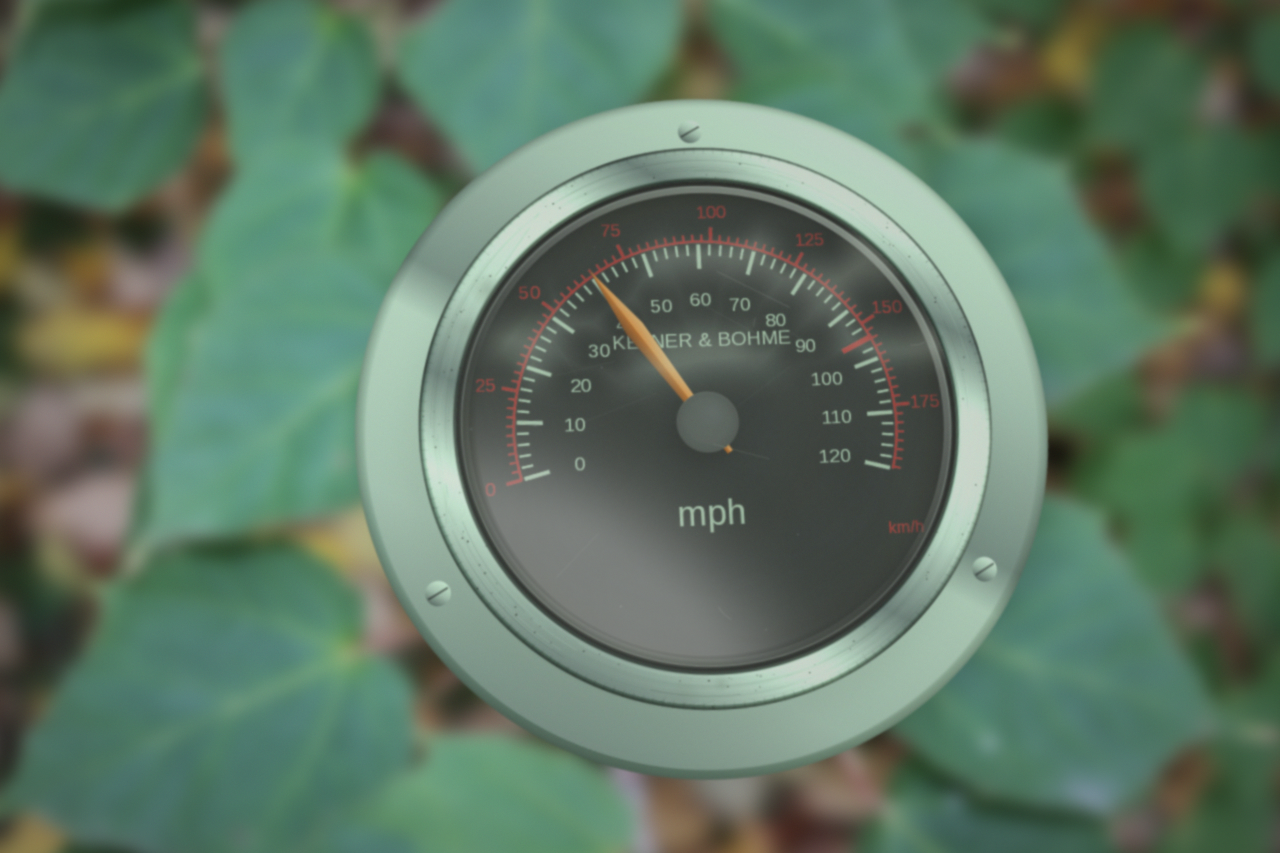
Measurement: 40 mph
